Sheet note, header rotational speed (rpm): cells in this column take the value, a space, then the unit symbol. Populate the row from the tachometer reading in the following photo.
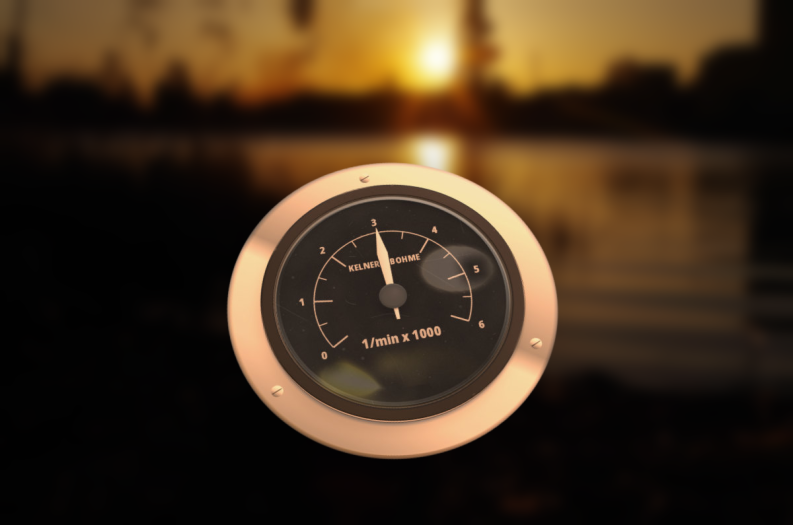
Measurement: 3000 rpm
